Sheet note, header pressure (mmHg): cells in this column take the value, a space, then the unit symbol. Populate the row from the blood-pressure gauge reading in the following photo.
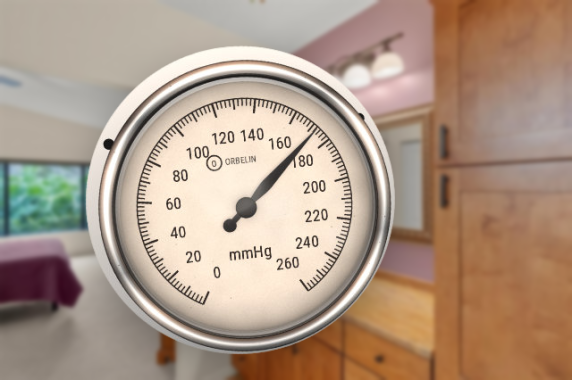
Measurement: 172 mmHg
